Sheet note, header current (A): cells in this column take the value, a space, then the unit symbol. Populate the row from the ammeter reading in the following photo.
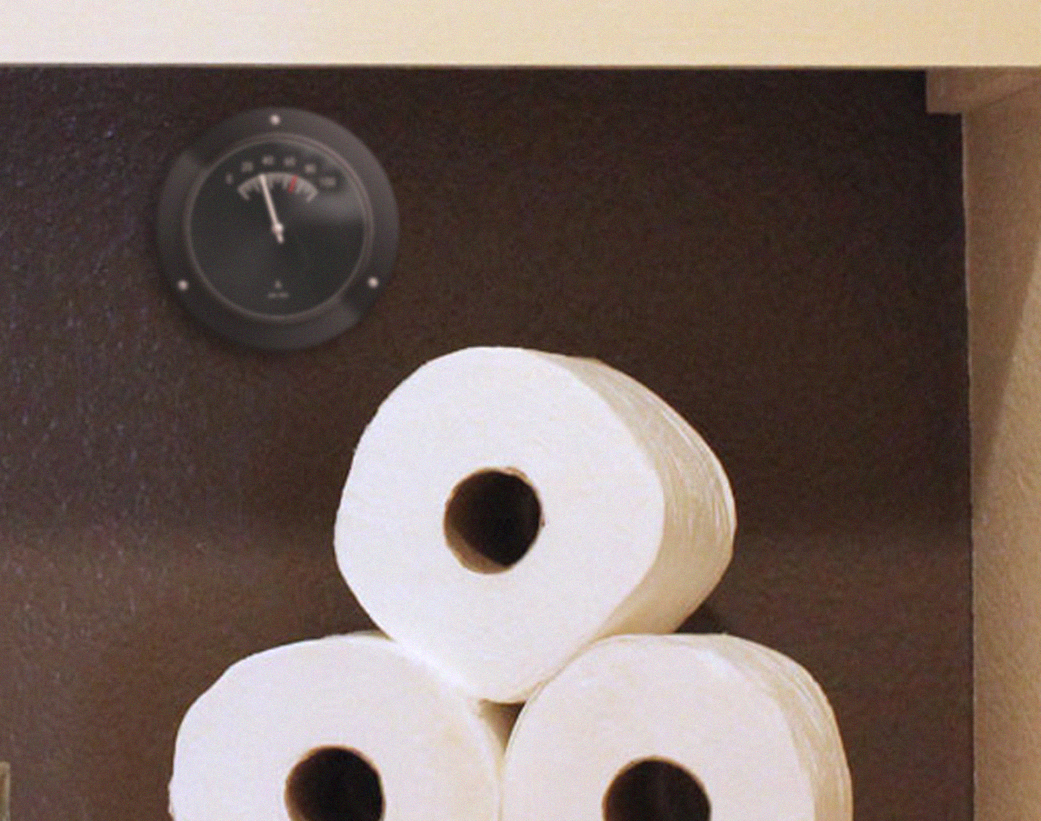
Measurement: 30 A
